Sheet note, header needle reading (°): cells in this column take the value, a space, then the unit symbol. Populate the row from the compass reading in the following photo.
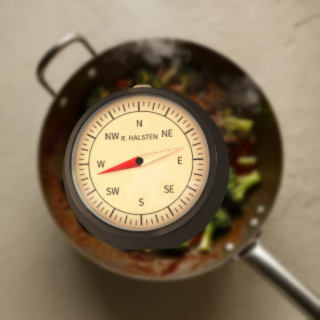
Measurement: 255 °
